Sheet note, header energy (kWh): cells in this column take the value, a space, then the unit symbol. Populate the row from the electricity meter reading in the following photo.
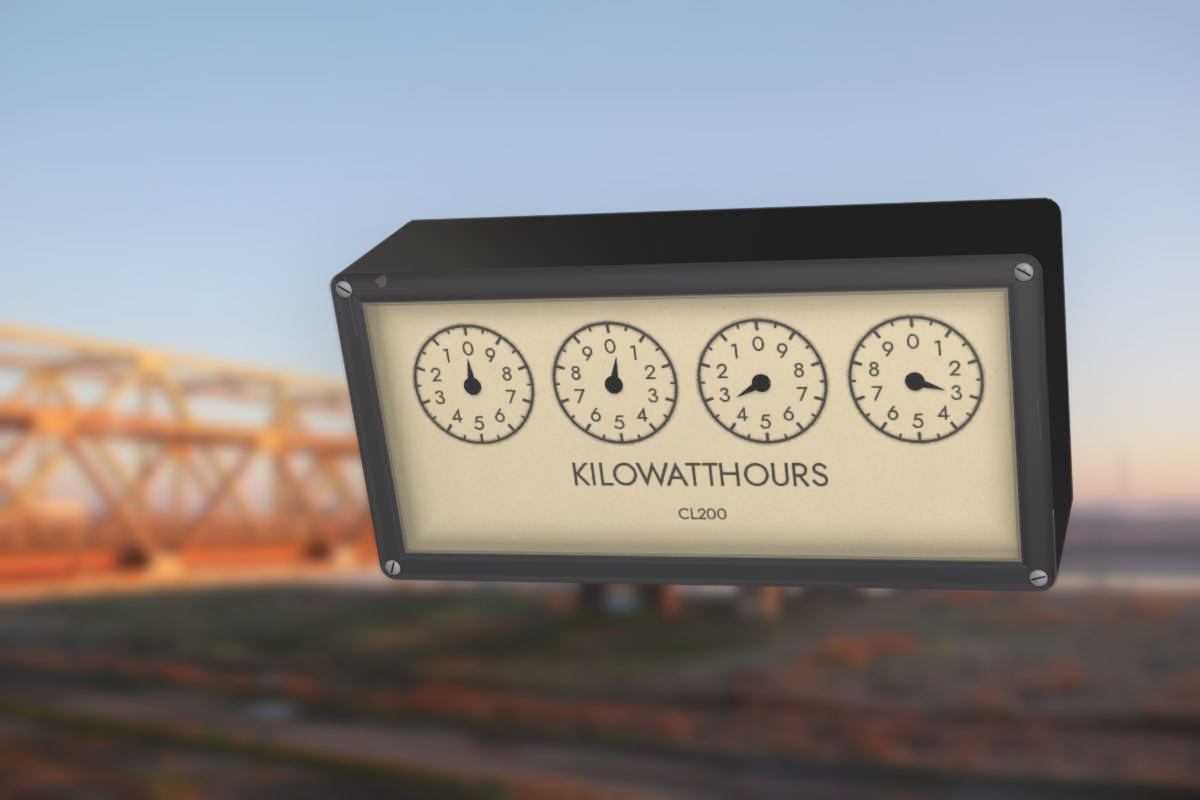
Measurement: 33 kWh
